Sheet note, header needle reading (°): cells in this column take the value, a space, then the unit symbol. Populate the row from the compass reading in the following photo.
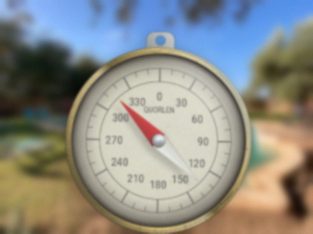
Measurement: 315 °
